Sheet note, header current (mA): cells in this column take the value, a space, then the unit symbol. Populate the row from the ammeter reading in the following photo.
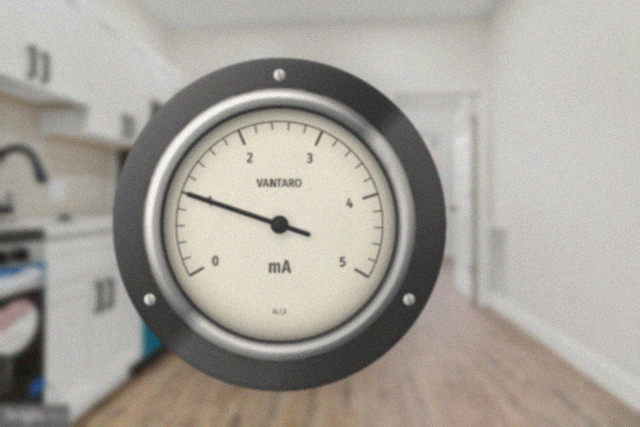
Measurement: 1 mA
